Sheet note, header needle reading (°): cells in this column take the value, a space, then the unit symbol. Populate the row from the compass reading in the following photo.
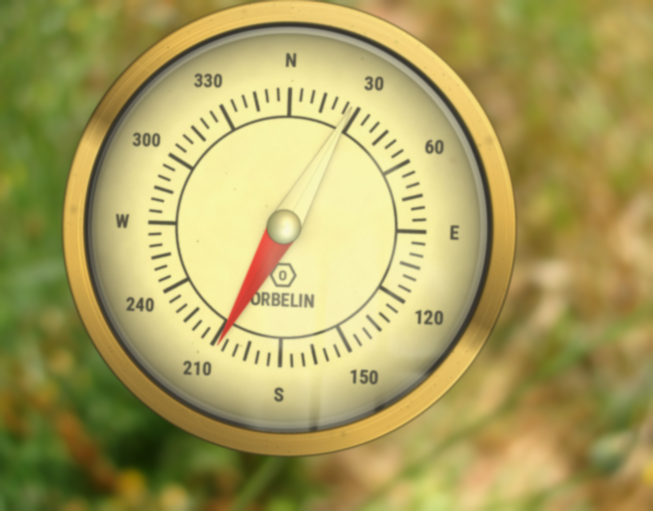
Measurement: 207.5 °
